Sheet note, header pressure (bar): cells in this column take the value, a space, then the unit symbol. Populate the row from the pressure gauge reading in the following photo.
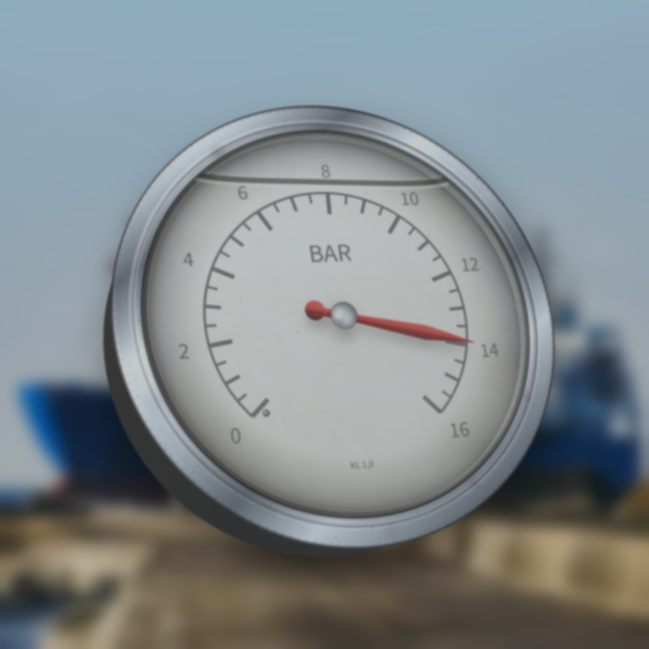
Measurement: 14 bar
